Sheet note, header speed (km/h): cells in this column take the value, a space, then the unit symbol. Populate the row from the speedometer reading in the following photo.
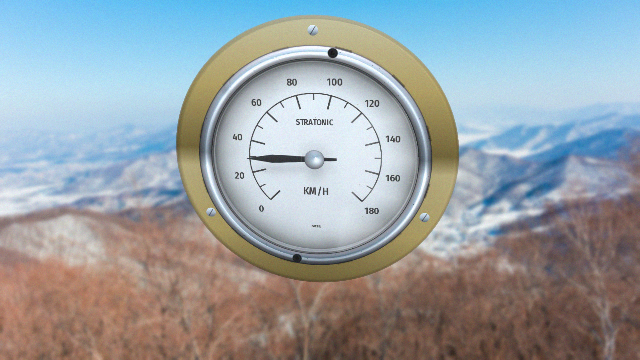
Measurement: 30 km/h
